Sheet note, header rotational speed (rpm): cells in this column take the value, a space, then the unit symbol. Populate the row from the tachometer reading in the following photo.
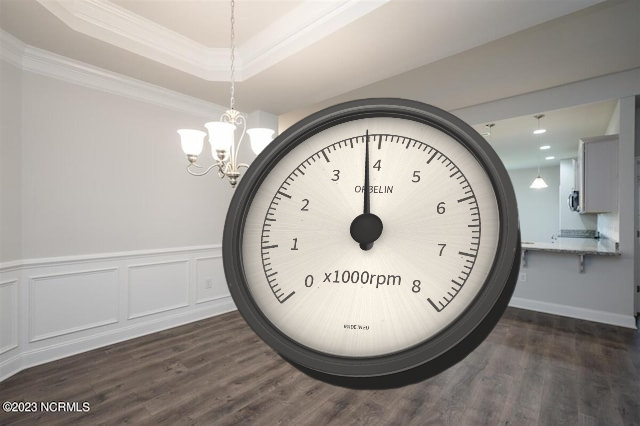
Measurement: 3800 rpm
